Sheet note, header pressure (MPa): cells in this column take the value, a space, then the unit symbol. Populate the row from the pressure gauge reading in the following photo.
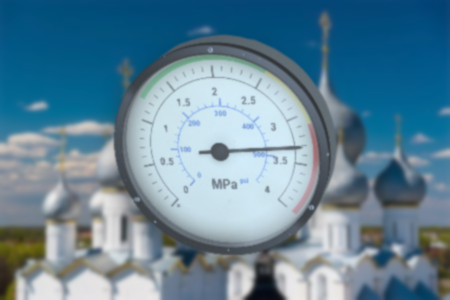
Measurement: 3.3 MPa
